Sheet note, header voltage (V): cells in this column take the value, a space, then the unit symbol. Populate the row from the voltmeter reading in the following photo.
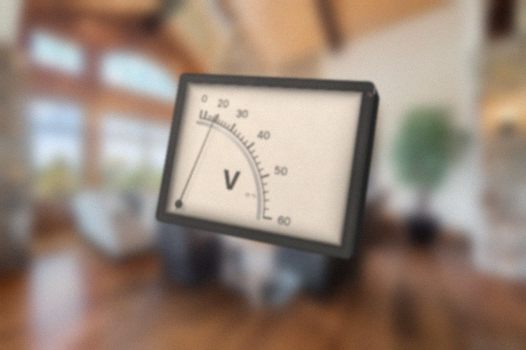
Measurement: 20 V
